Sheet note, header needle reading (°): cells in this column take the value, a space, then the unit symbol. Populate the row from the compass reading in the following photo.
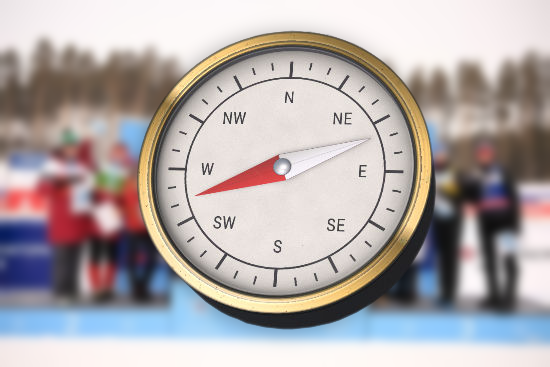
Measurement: 250 °
